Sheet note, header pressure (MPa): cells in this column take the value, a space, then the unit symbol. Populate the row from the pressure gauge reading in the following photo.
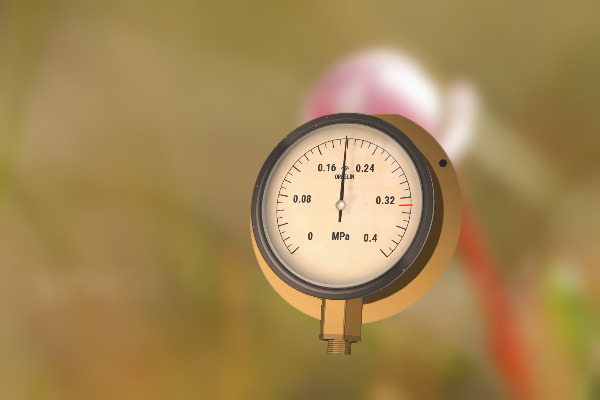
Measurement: 0.2 MPa
